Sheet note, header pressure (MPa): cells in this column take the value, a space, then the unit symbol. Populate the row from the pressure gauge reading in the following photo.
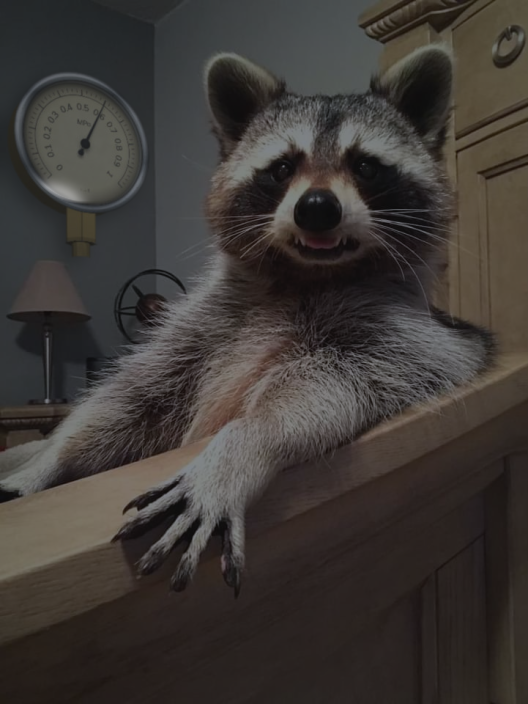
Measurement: 0.6 MPa
